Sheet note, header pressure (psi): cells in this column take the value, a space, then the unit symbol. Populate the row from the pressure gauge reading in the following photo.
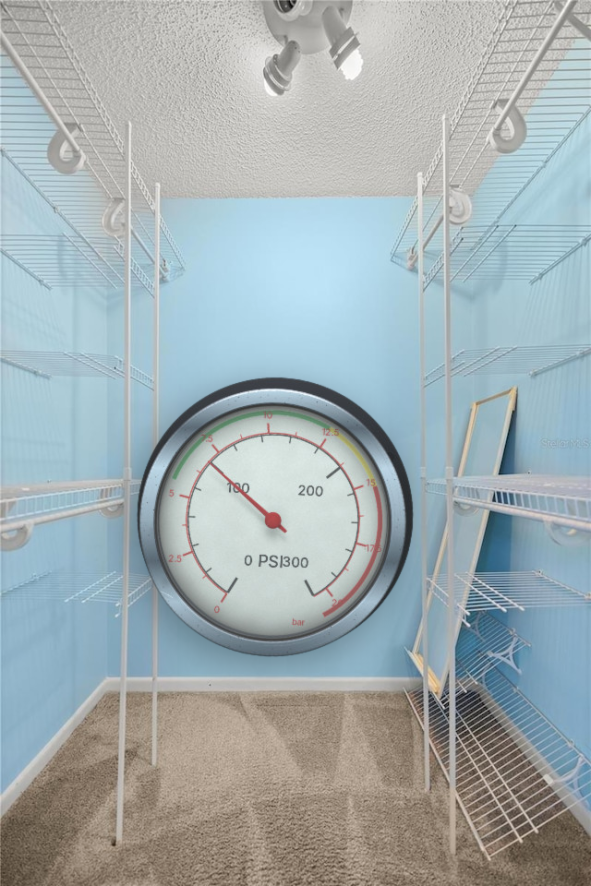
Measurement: 100 psi
